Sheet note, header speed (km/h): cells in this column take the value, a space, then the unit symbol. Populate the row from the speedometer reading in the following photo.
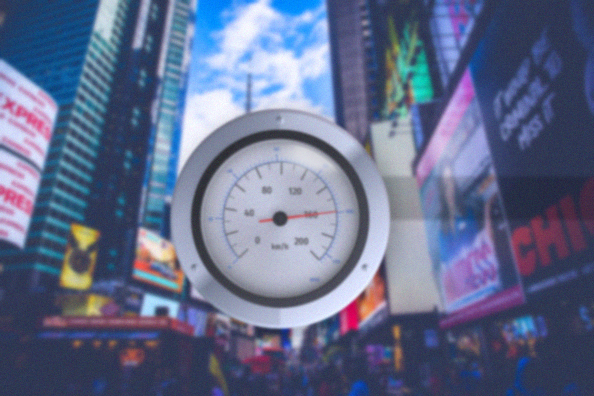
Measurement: 160 km/h
